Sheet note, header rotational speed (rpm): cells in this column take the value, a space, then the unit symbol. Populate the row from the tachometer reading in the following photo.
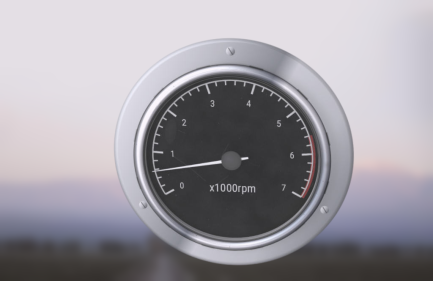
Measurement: 600 rpm
